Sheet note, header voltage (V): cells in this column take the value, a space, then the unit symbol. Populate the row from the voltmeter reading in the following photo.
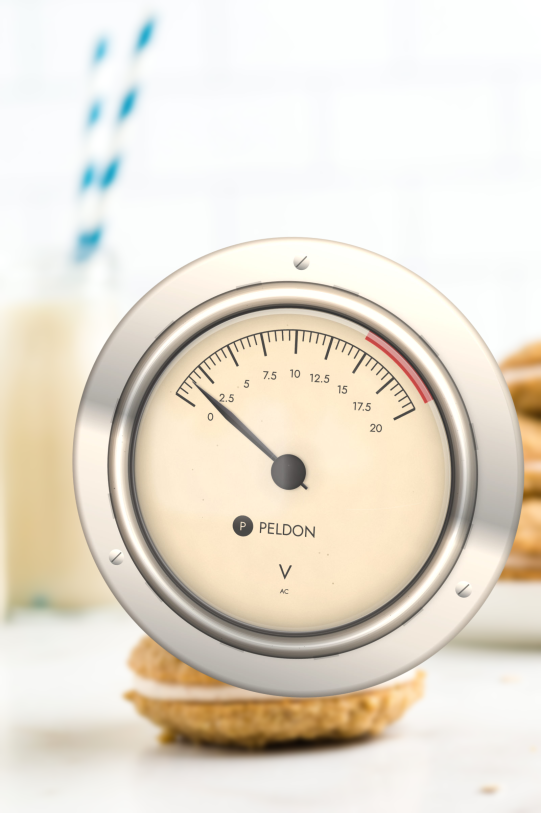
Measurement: 1.5 V
